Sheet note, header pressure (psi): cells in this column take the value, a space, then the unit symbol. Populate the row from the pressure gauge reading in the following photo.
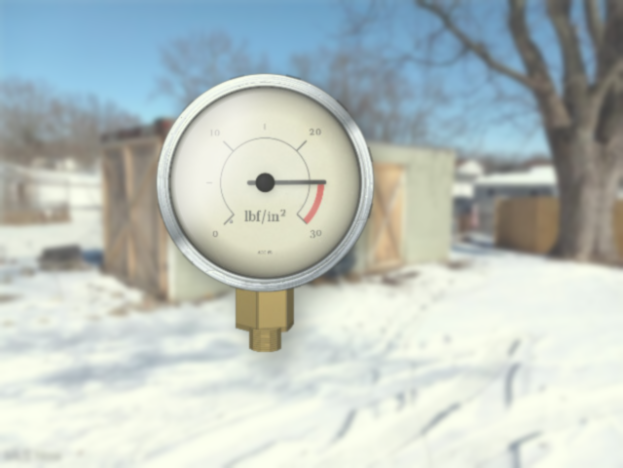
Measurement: 25 psi
